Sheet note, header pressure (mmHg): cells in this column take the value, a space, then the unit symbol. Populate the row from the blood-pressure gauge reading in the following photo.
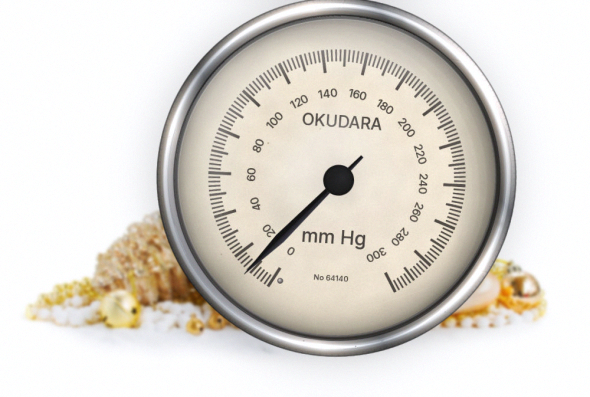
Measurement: 12 mmHg
